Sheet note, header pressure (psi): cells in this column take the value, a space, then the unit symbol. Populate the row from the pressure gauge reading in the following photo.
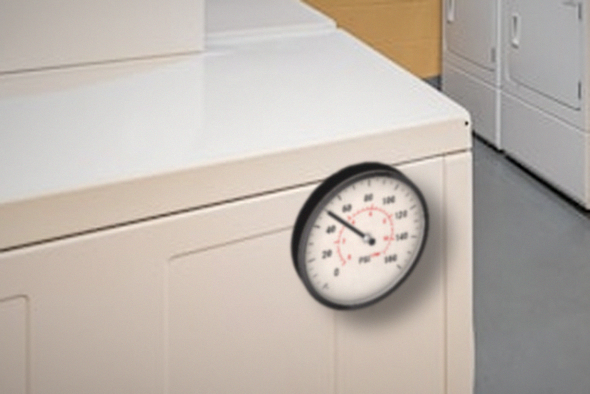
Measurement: 50 psi
